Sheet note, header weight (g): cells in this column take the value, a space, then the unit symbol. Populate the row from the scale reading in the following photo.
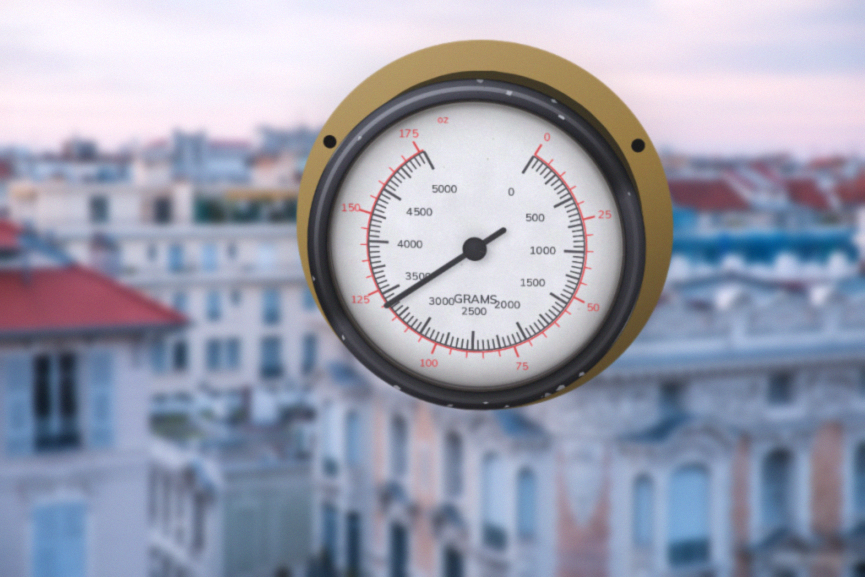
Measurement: 3400 g
